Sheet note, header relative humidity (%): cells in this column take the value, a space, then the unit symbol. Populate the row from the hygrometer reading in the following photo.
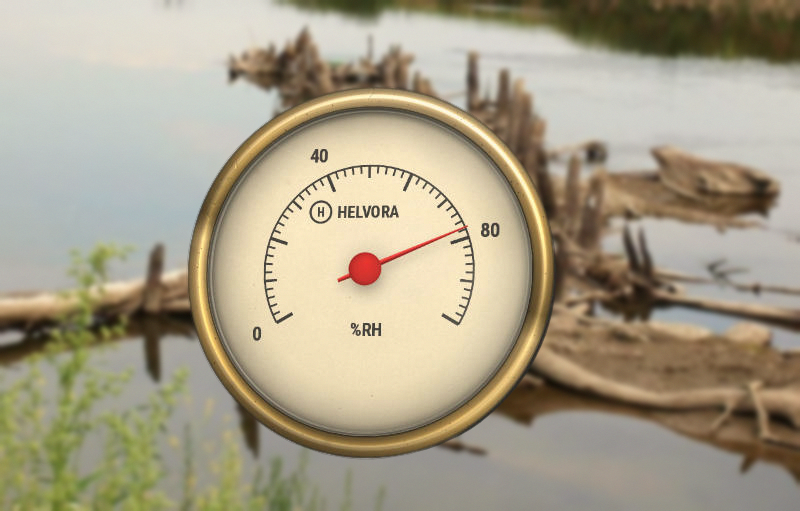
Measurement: 78 %
